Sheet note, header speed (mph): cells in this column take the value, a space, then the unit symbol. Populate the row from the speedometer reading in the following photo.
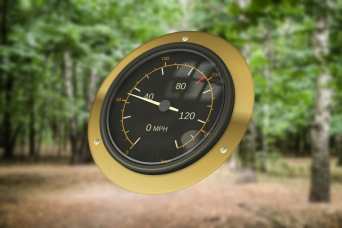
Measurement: 35 mph
